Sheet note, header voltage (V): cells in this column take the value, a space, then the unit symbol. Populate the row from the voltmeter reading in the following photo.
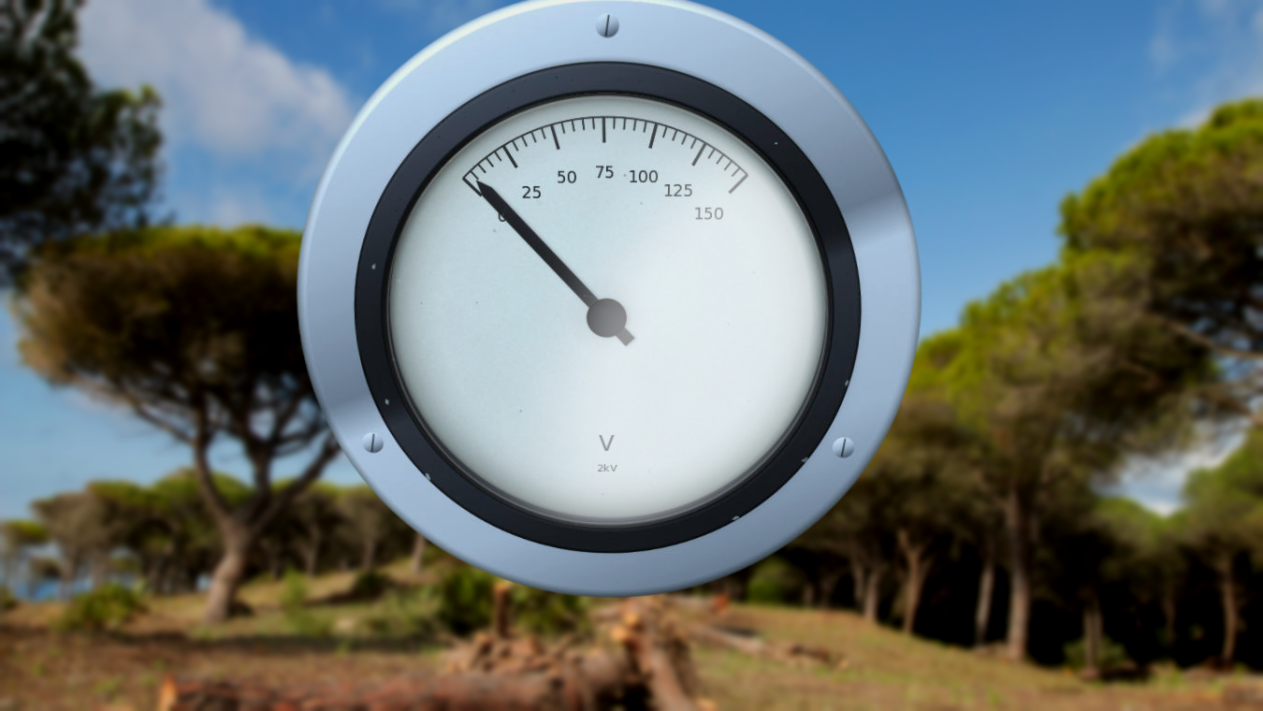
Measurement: 5 V
